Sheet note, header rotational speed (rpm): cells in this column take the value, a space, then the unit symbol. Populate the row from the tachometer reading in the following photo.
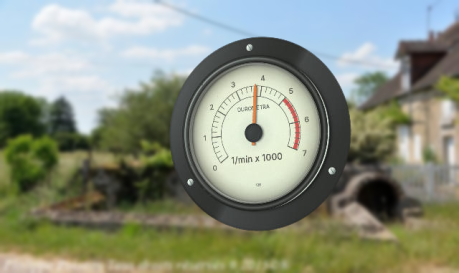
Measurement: 3800 rpm
